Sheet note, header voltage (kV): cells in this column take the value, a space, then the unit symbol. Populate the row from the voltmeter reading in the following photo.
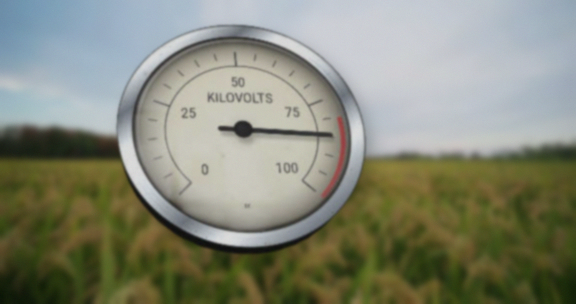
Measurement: 85 kV
